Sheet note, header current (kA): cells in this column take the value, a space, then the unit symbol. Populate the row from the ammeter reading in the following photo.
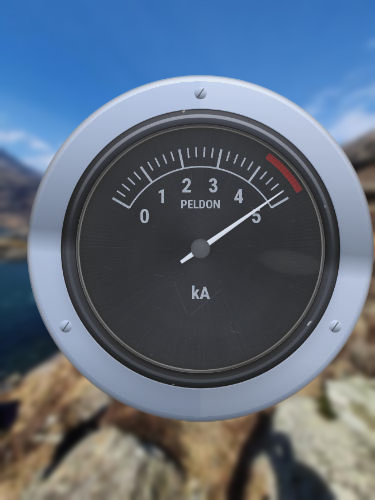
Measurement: 4.8 kA
